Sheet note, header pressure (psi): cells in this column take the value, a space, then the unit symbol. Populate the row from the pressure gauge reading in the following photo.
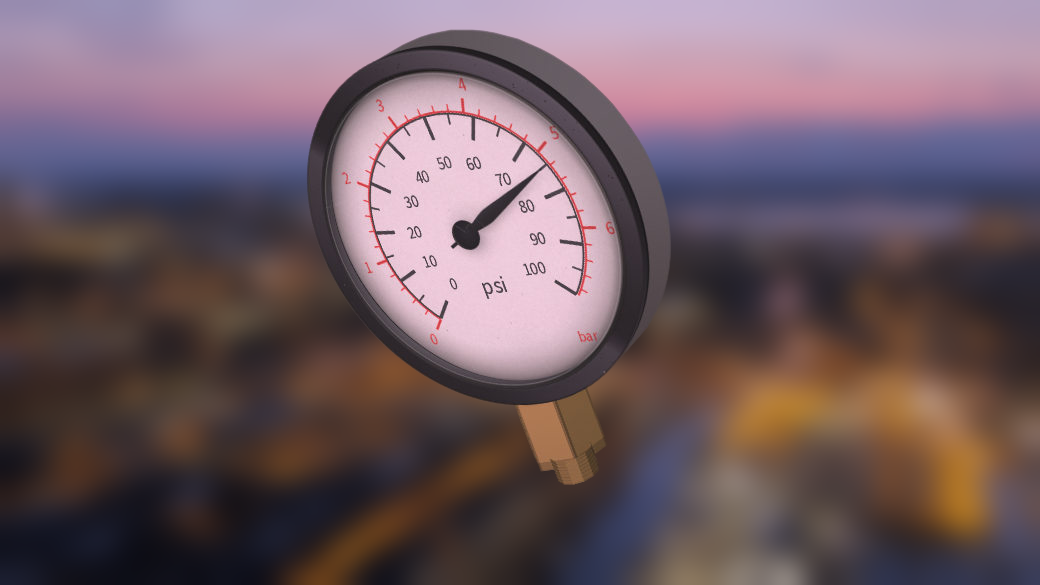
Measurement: 75 psi
